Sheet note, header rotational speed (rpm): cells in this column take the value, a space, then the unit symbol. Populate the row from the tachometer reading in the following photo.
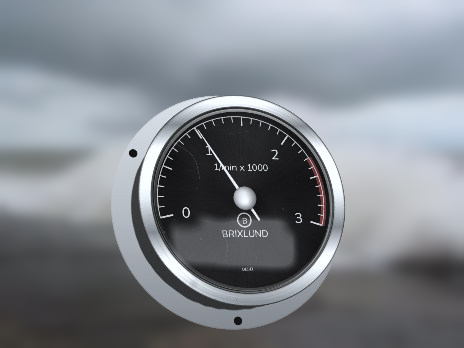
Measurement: 1000 rpm
